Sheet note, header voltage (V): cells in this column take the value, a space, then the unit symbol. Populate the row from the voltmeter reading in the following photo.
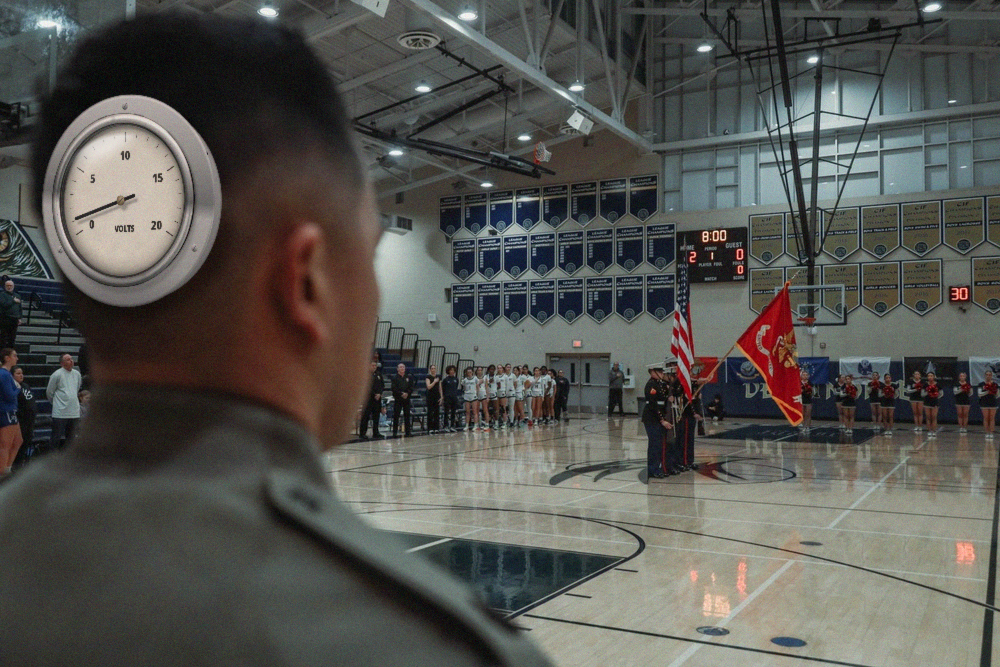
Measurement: 1 V
